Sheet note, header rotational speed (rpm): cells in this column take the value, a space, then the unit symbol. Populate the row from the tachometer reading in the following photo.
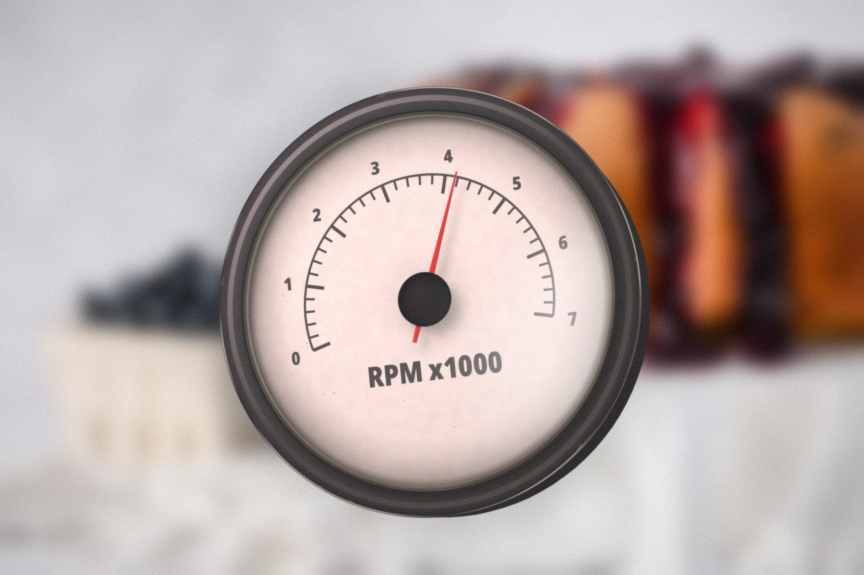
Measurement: 4200 rpm
